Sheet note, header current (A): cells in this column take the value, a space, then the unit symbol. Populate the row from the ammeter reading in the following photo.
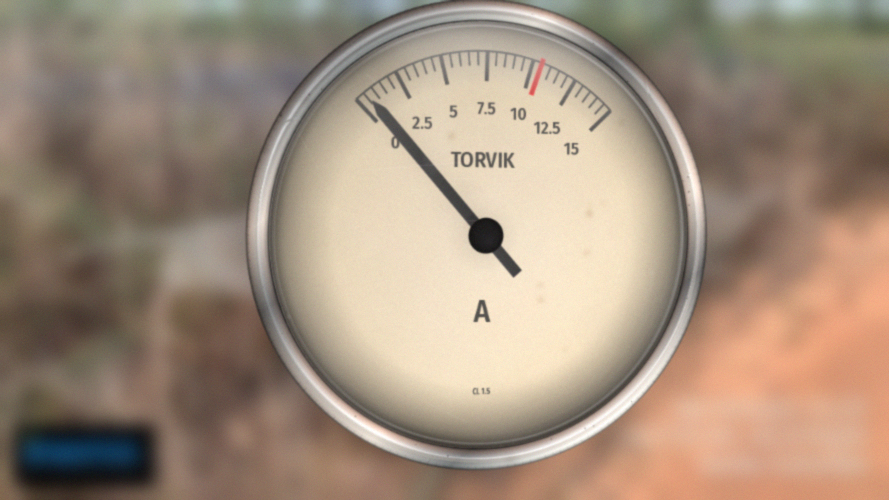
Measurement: 0.5 A
